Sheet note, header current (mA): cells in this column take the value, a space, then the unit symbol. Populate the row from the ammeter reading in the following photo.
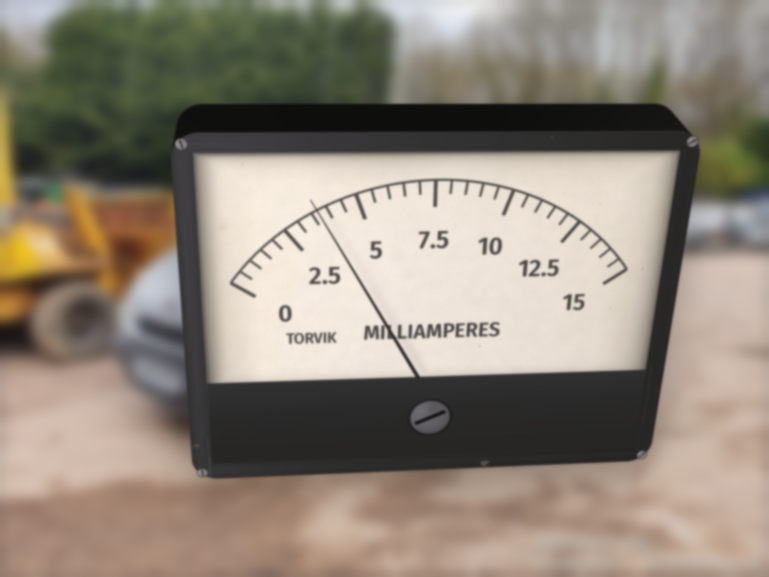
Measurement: 3.75 mA
